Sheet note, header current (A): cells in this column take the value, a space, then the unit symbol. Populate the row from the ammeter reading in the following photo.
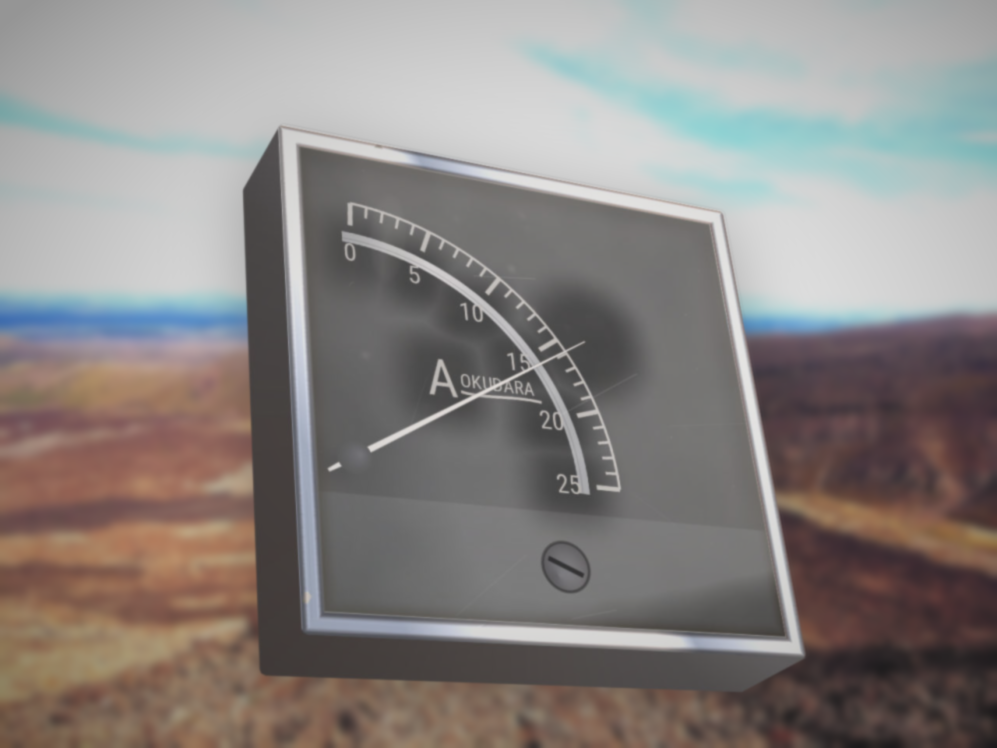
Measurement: 16 A
